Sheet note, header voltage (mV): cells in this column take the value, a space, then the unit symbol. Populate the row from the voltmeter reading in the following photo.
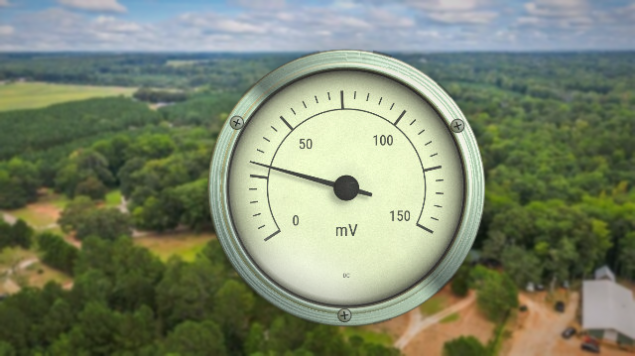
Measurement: 30 mV
